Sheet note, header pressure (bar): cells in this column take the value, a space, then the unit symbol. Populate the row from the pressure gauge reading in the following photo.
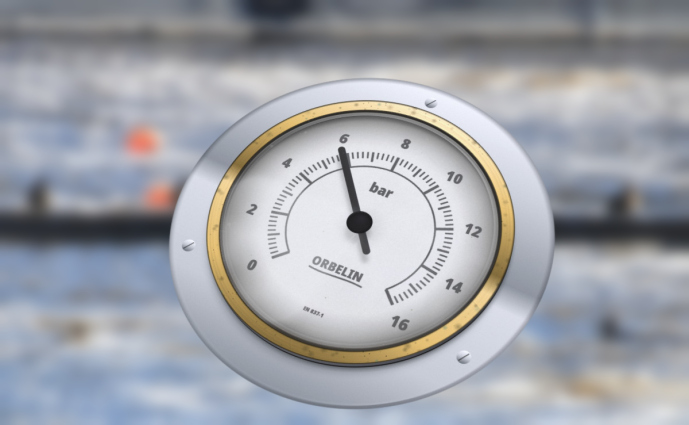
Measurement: 5.8 bar
